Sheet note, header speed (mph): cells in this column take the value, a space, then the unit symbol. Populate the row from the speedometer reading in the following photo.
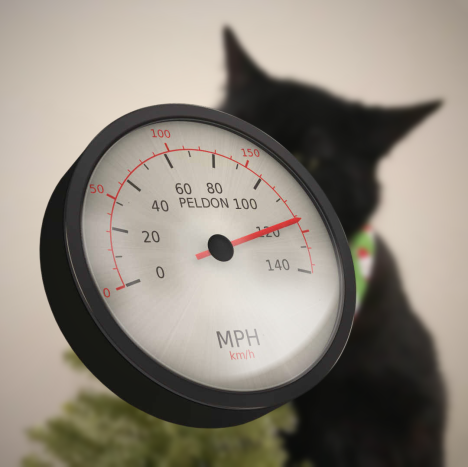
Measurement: 120 mph
